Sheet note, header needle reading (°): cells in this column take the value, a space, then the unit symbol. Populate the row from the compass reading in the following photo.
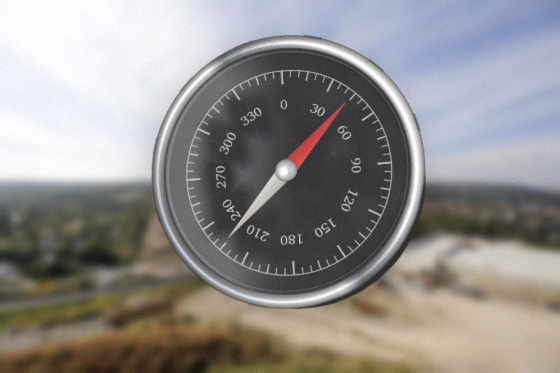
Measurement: 45 °
